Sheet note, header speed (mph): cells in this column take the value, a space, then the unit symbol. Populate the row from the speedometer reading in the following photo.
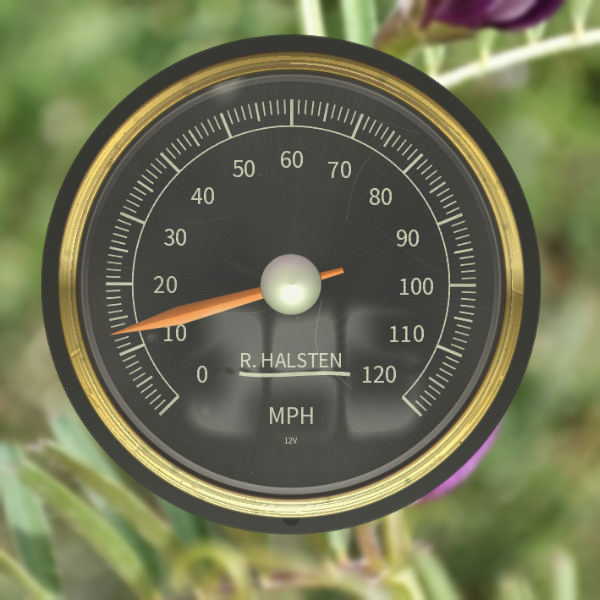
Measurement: 13 mph
